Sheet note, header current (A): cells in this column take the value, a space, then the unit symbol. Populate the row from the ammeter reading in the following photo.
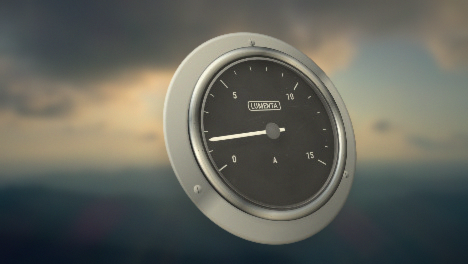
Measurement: 1.5 A
